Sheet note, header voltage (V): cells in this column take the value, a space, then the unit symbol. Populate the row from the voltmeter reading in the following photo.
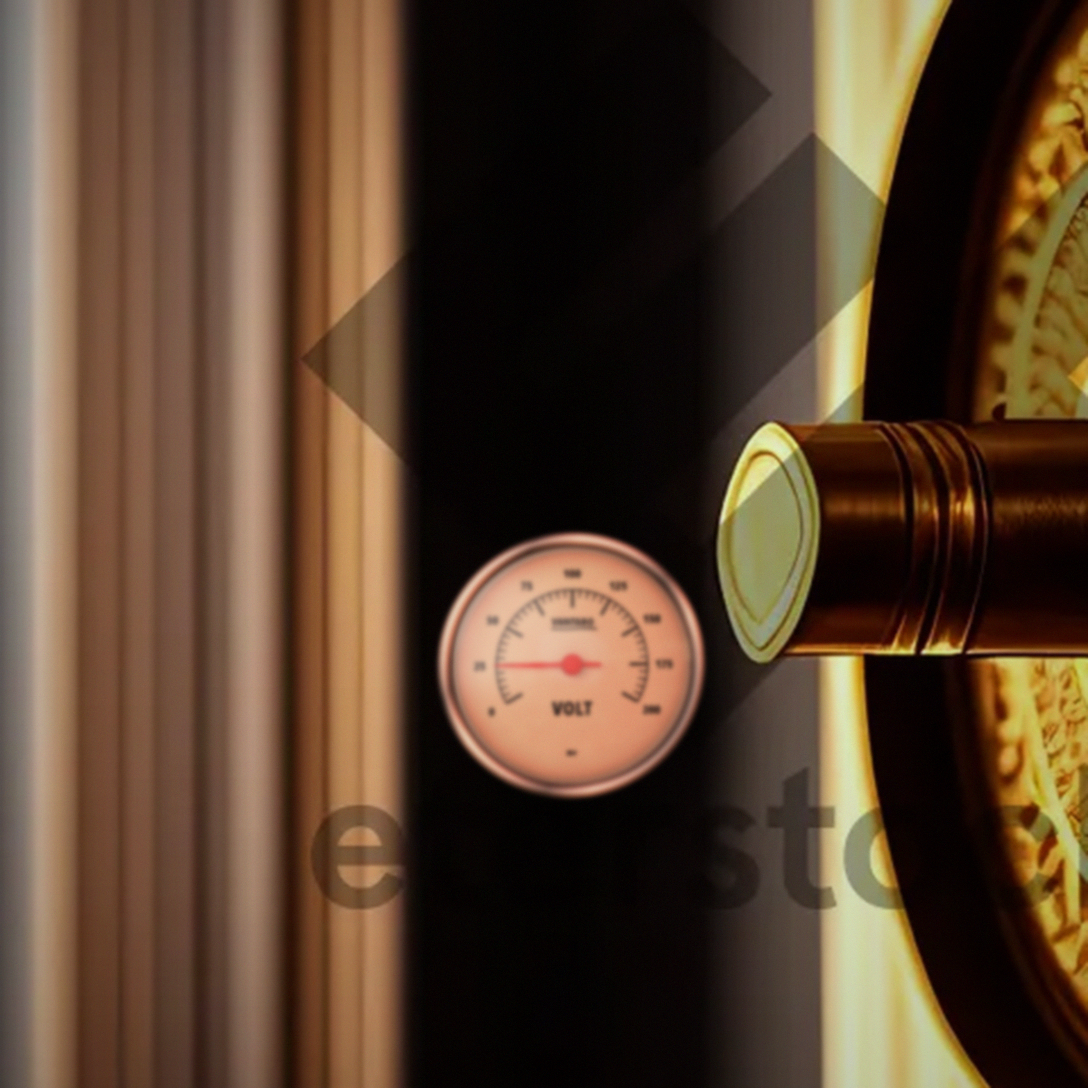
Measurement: 25 V
